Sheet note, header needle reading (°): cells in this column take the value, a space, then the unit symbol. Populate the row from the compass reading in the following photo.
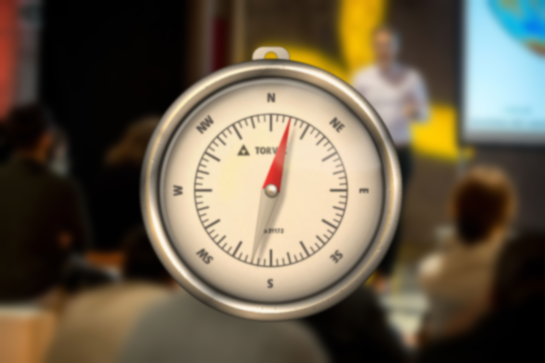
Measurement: 15 °
